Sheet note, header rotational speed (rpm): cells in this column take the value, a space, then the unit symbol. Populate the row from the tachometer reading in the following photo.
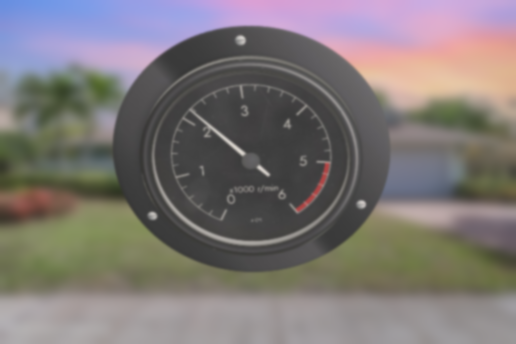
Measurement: 2200 rpm
